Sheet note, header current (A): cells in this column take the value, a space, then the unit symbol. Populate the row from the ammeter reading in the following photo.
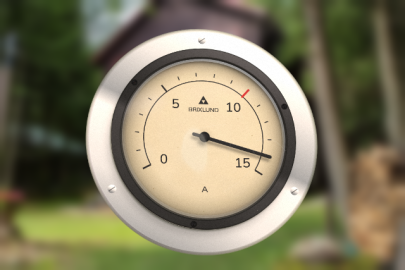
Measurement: 14 A
